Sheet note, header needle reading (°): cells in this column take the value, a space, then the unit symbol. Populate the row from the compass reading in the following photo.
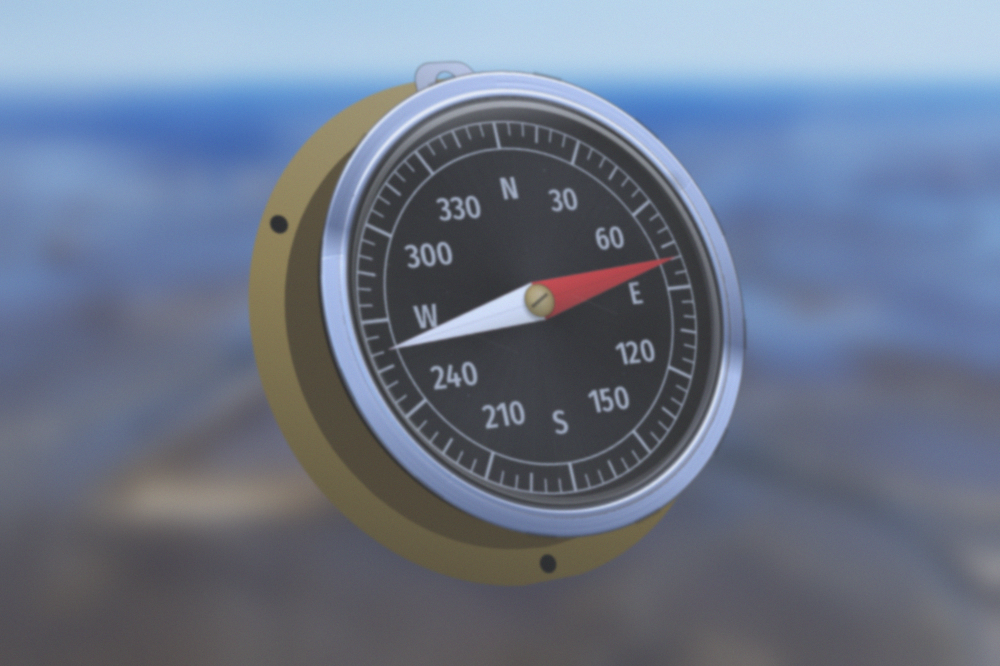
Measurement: 80 °
